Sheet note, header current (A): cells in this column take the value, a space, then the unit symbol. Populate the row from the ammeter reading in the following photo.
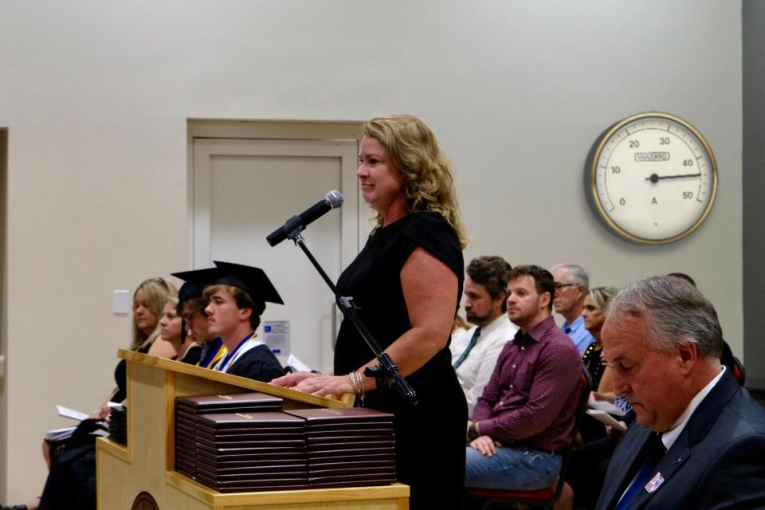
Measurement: 44 A
